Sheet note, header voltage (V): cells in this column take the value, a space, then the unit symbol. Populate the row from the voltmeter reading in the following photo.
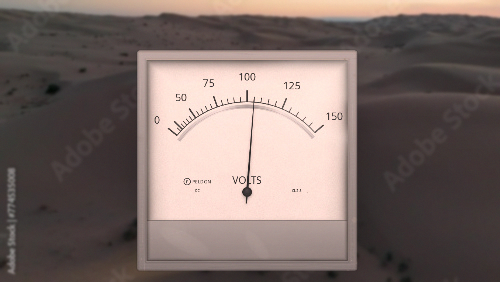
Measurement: 105 V
